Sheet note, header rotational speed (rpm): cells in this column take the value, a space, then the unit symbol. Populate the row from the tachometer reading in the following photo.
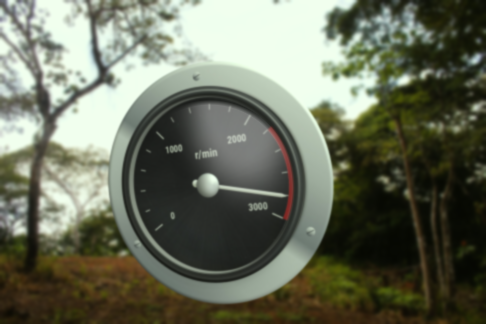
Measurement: 2800 rpm
